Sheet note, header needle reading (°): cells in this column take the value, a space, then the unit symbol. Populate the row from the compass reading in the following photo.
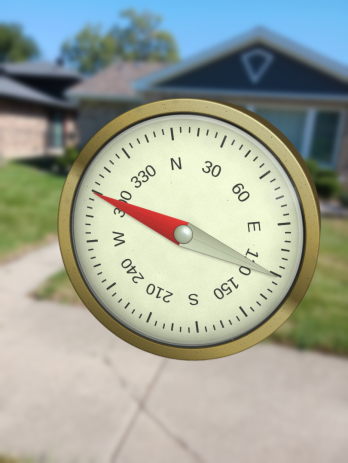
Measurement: 300 °
